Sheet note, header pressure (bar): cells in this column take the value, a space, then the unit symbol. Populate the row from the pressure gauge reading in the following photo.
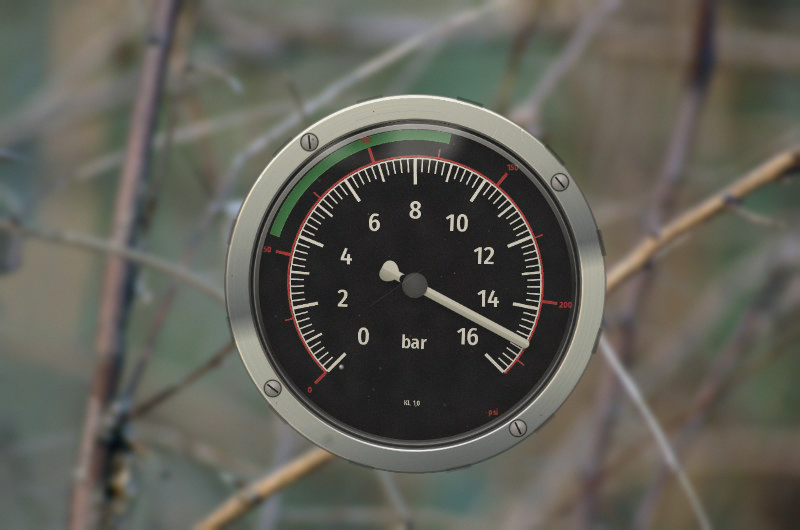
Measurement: 15 bar
